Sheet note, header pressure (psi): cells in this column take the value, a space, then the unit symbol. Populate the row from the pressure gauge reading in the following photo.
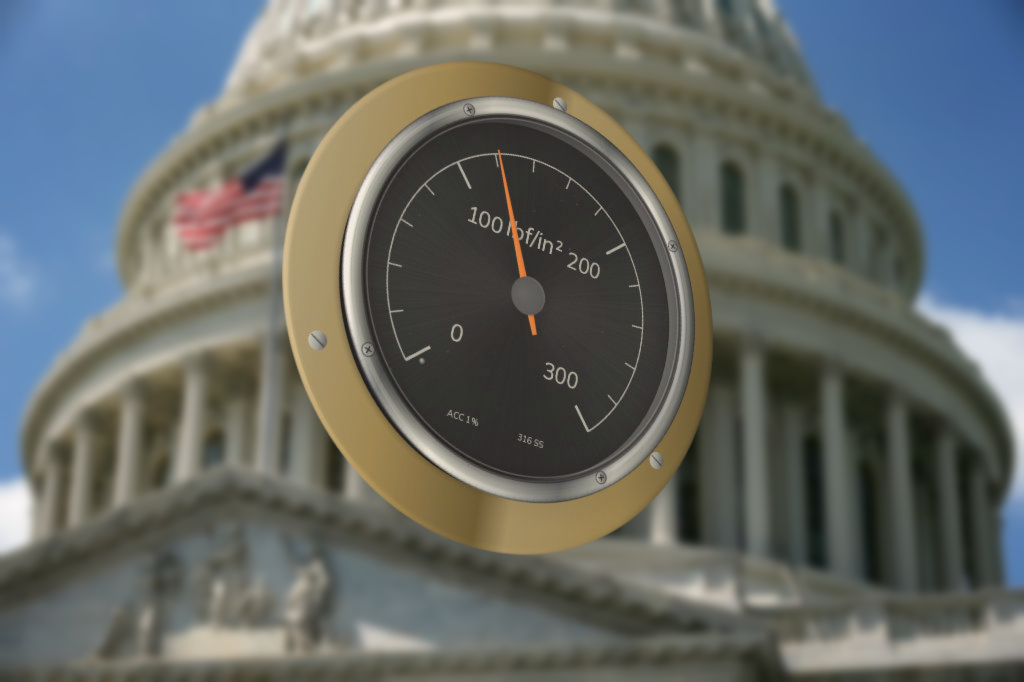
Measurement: 120 psi
